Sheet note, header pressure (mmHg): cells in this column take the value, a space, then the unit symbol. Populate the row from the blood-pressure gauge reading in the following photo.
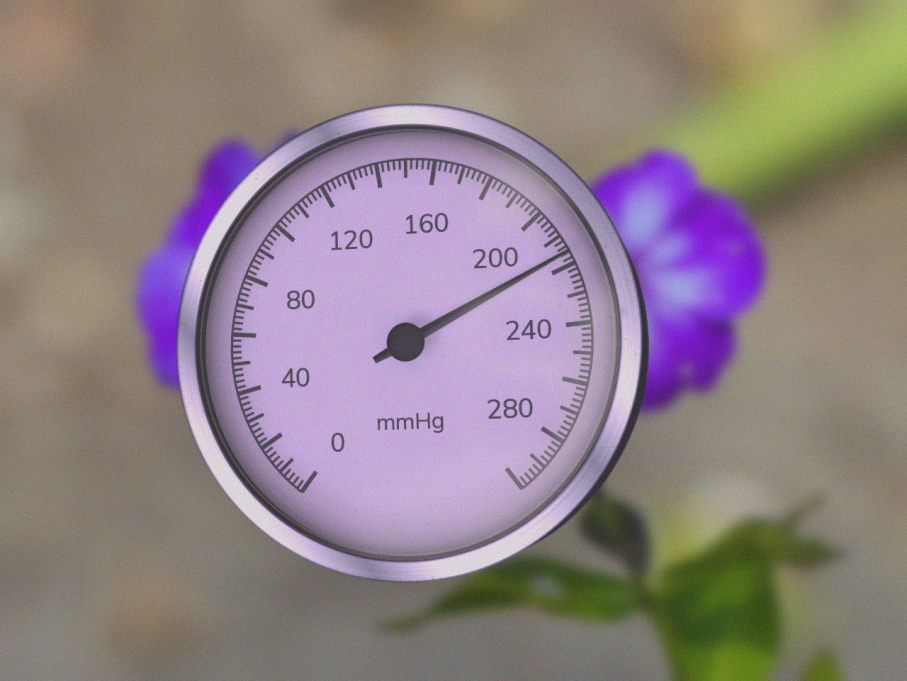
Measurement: 216 mmHg
